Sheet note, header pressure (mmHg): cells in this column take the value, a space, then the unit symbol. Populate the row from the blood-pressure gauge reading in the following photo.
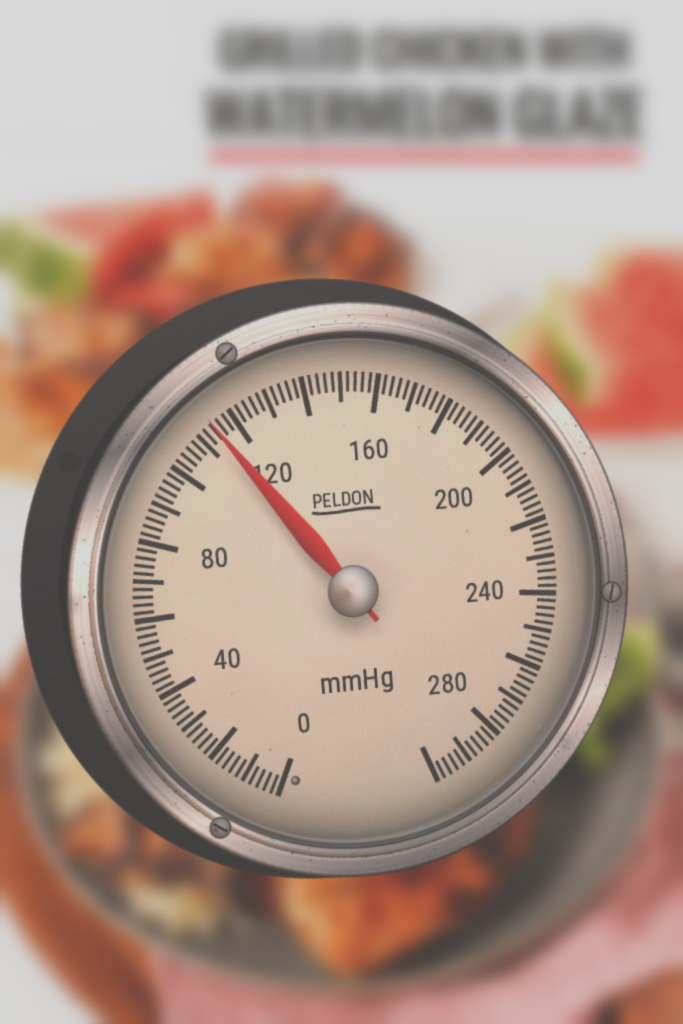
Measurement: 114 mmHg
